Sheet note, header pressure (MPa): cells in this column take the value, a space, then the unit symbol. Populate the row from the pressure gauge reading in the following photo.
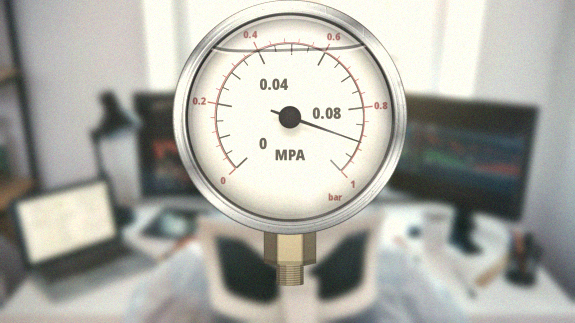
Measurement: 0.09 MPa
